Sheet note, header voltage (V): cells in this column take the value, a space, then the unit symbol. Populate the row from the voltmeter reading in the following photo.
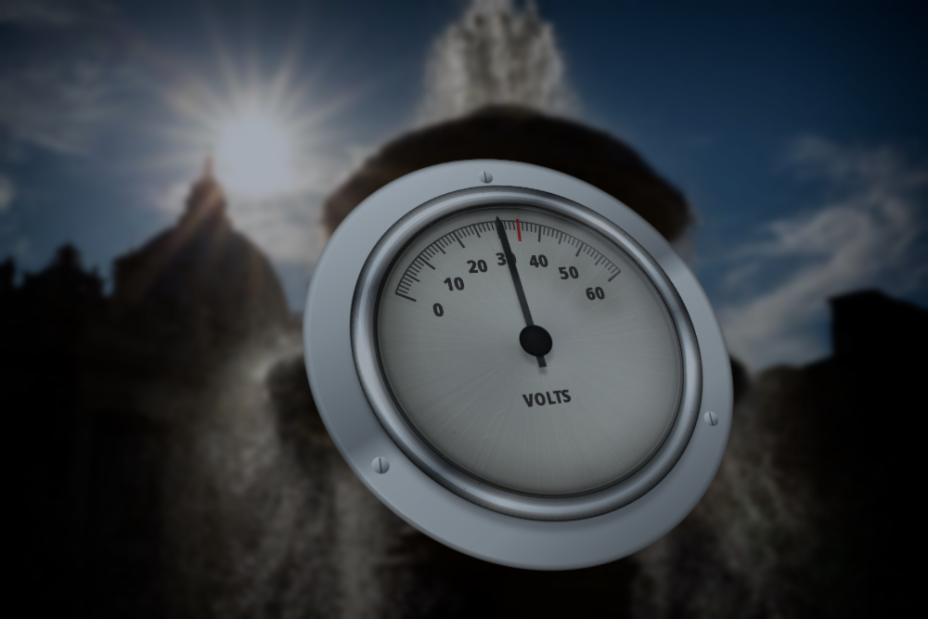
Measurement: 30 V
